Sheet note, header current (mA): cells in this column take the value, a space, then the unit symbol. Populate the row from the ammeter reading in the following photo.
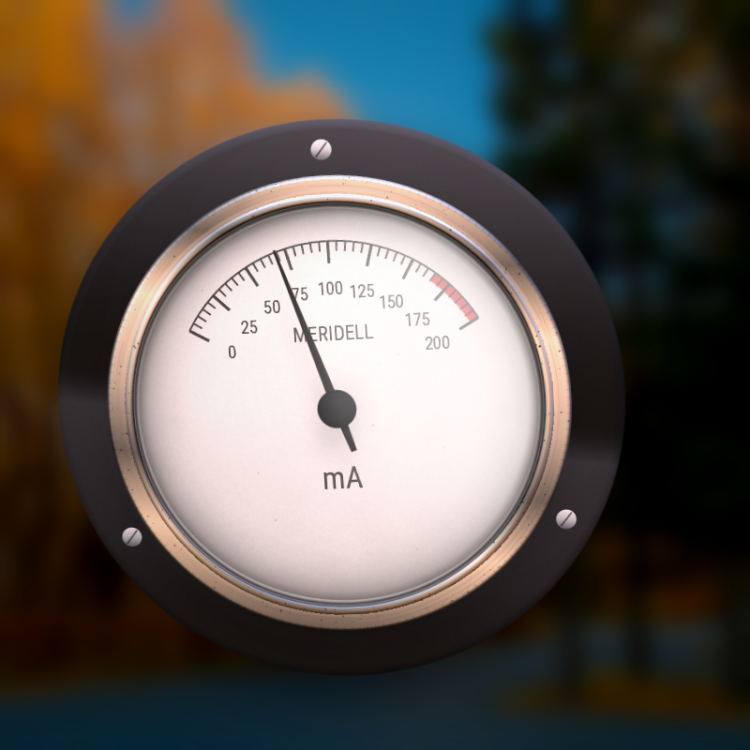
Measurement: 70 mA
